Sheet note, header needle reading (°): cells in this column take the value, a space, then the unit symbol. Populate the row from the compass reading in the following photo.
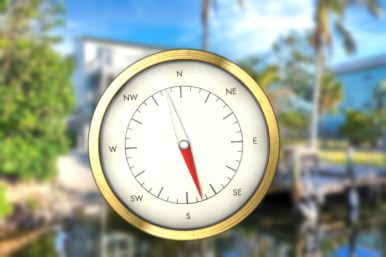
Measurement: 165 °
